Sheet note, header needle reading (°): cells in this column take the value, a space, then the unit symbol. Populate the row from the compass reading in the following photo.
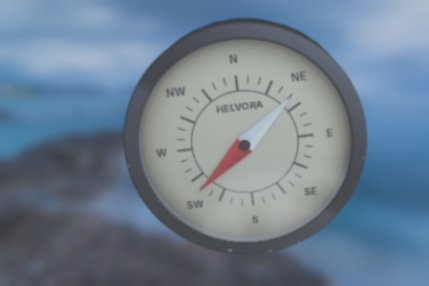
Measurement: 230 °
